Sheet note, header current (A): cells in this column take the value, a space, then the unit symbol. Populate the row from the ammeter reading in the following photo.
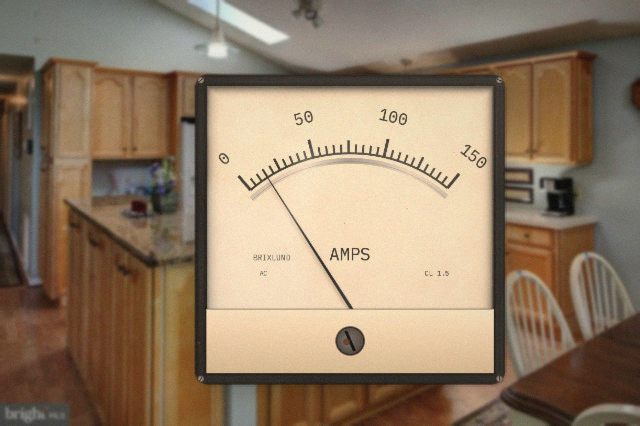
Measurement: 15 A
